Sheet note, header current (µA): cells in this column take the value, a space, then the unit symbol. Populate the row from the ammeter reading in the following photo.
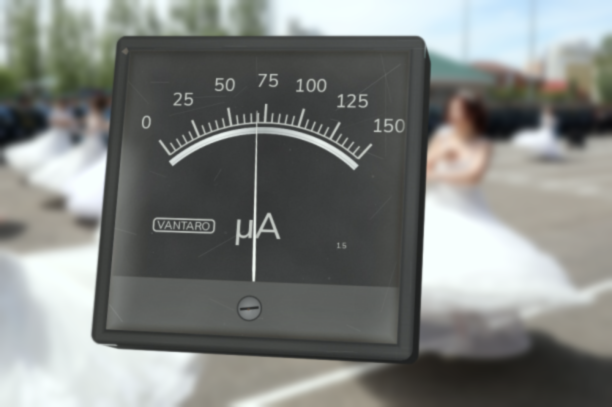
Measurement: 70 µA
